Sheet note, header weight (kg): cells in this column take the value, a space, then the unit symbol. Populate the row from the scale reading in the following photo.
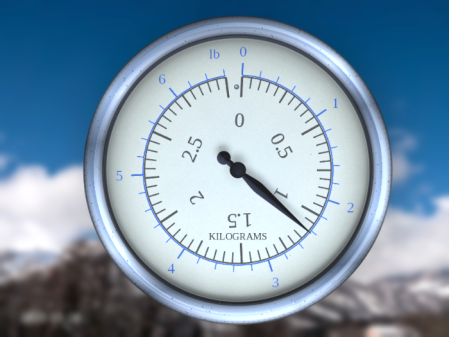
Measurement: 1.1 kg
